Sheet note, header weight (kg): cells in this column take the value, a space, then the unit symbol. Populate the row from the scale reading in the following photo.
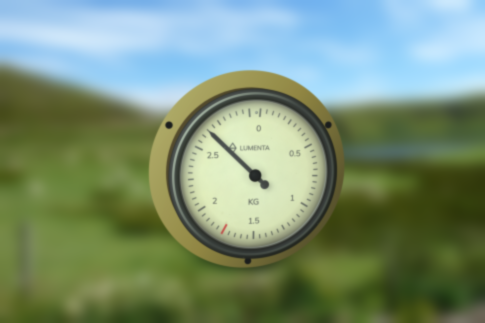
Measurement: 2.65 kg
